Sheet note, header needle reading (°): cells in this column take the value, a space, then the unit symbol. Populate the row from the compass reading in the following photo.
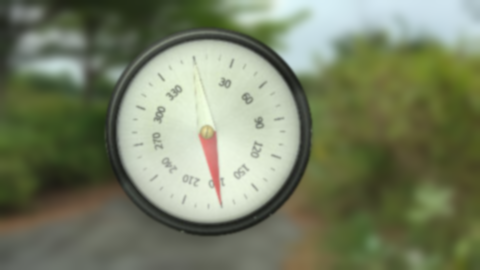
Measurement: 180 °
